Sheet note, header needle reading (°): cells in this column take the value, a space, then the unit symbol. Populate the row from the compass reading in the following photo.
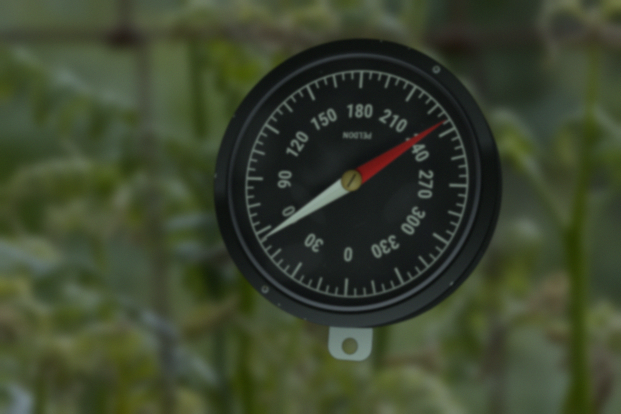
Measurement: 235 °
